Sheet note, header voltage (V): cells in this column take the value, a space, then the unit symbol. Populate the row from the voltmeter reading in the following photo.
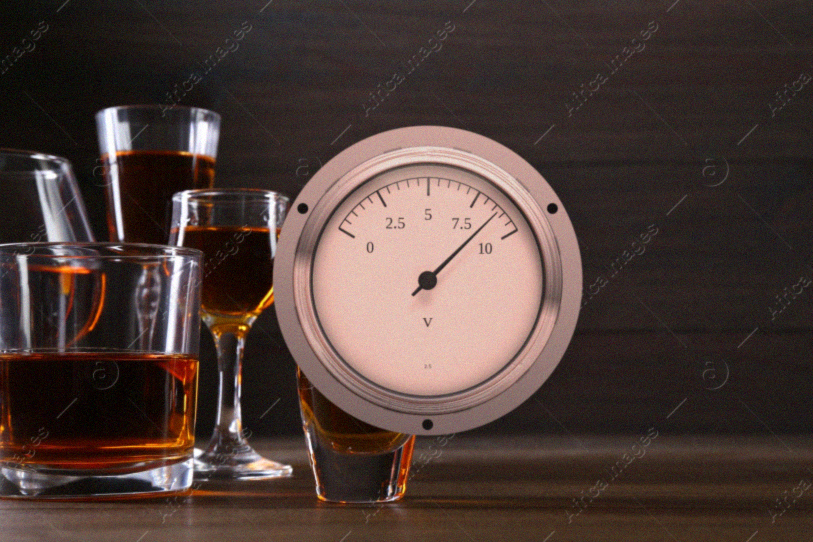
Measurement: 8.75 V
